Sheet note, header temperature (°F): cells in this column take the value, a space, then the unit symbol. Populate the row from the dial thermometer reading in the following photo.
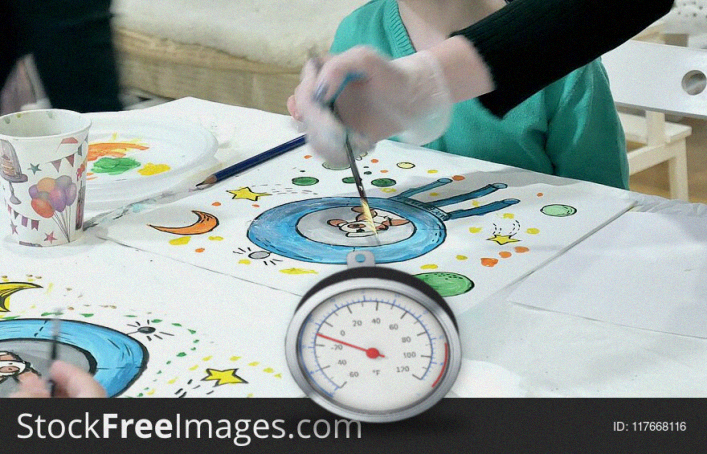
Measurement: -10 °F
